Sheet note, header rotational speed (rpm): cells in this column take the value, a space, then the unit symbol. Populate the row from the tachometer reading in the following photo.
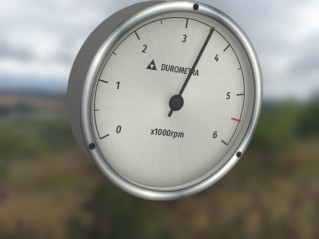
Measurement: 3500 rpm
